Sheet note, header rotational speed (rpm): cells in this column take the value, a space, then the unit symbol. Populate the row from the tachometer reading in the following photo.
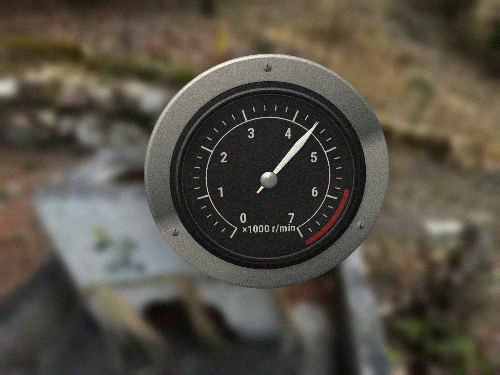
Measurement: 4400 rpm
